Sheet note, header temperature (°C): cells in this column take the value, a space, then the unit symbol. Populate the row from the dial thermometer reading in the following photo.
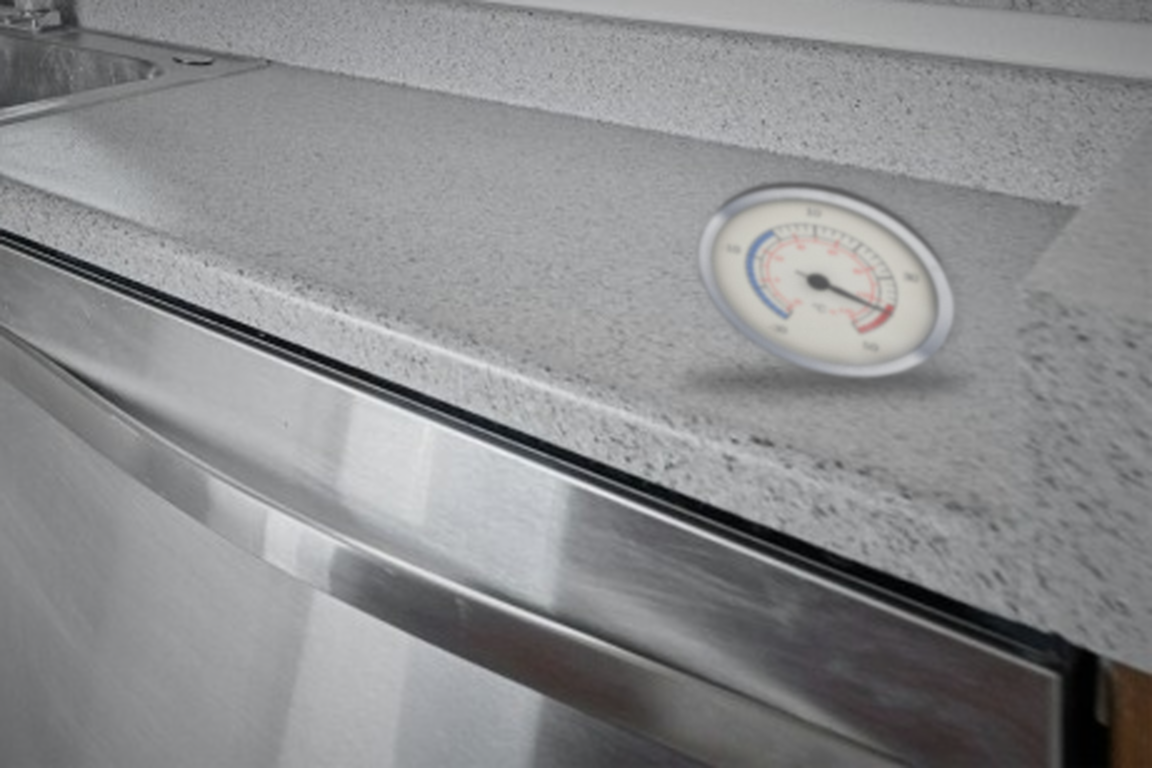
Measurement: 40 °C
